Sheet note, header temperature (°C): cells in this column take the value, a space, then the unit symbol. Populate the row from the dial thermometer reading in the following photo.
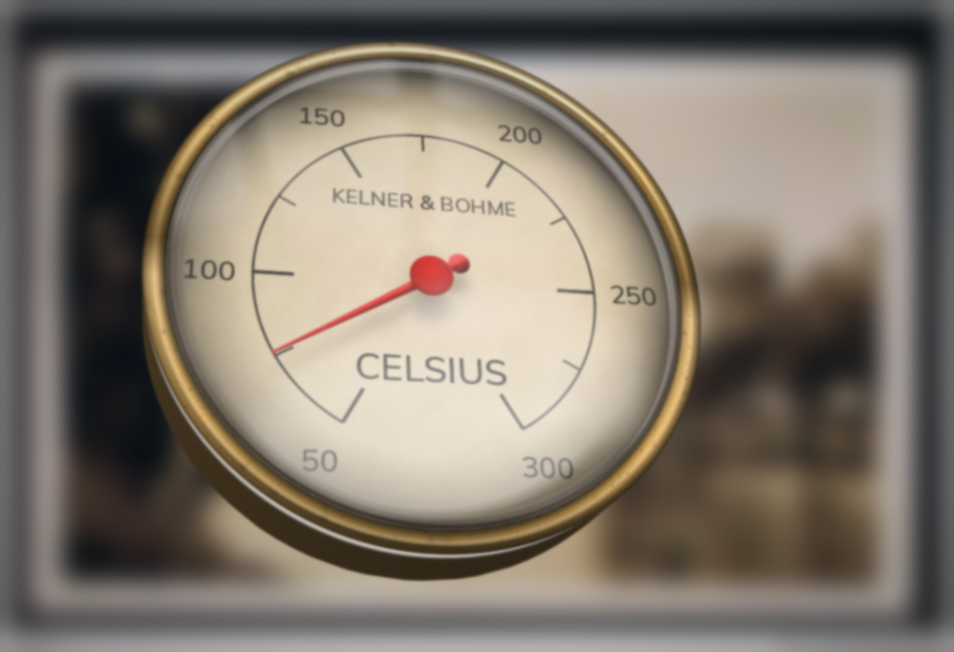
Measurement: 75 °C
